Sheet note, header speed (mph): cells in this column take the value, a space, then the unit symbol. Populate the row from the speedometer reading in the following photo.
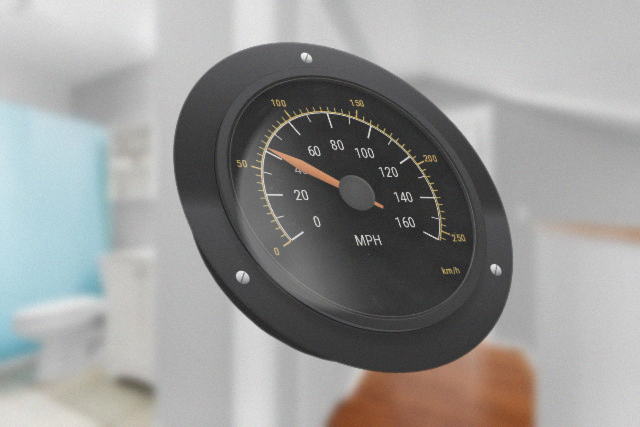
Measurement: 40 mph
